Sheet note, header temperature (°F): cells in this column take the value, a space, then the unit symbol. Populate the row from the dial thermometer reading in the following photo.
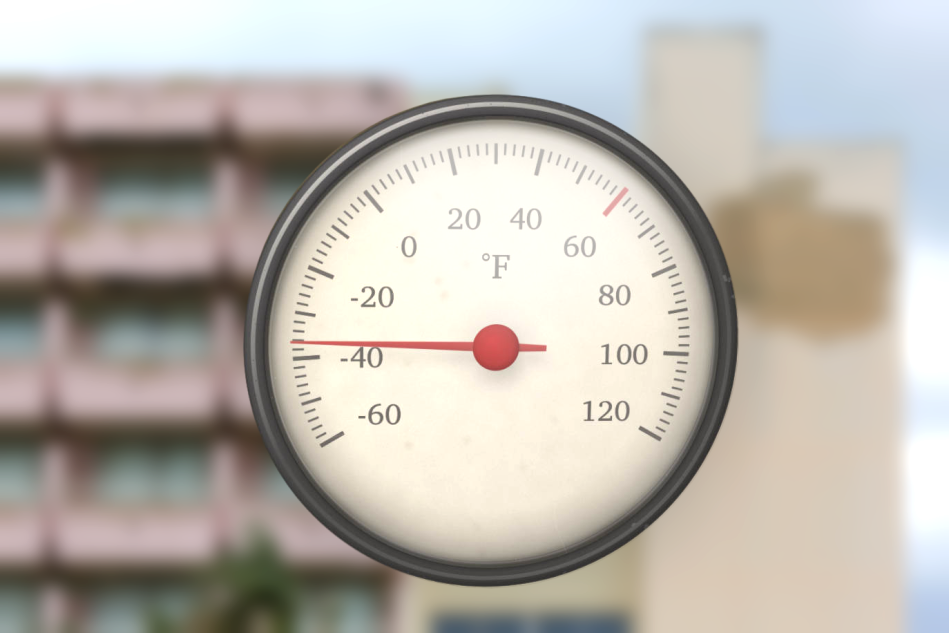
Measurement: -36 °F
